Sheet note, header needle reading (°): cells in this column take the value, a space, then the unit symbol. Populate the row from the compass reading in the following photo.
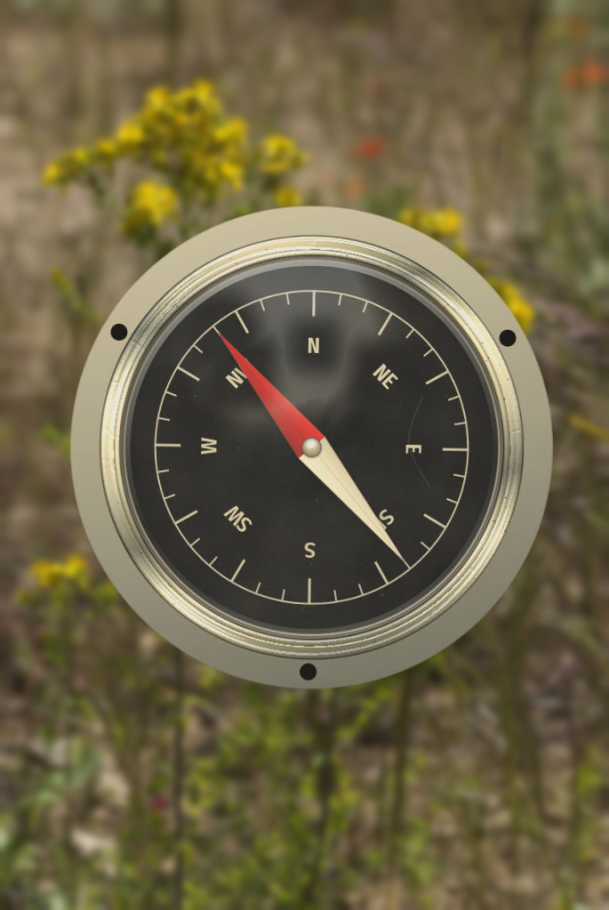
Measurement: 320 °
